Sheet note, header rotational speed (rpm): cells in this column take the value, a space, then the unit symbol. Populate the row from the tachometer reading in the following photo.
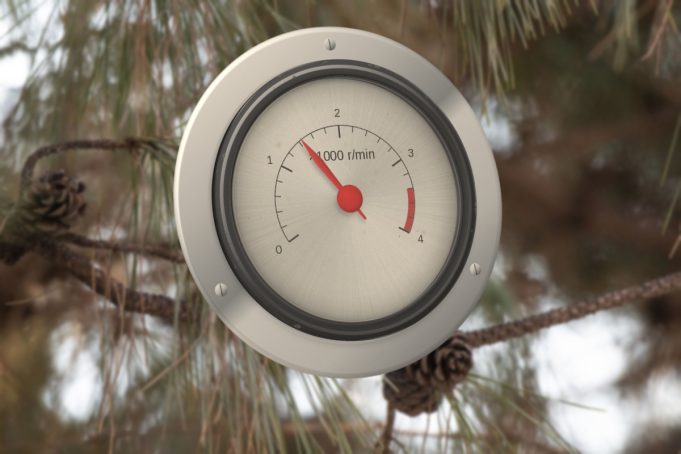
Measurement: 1400 rpm
